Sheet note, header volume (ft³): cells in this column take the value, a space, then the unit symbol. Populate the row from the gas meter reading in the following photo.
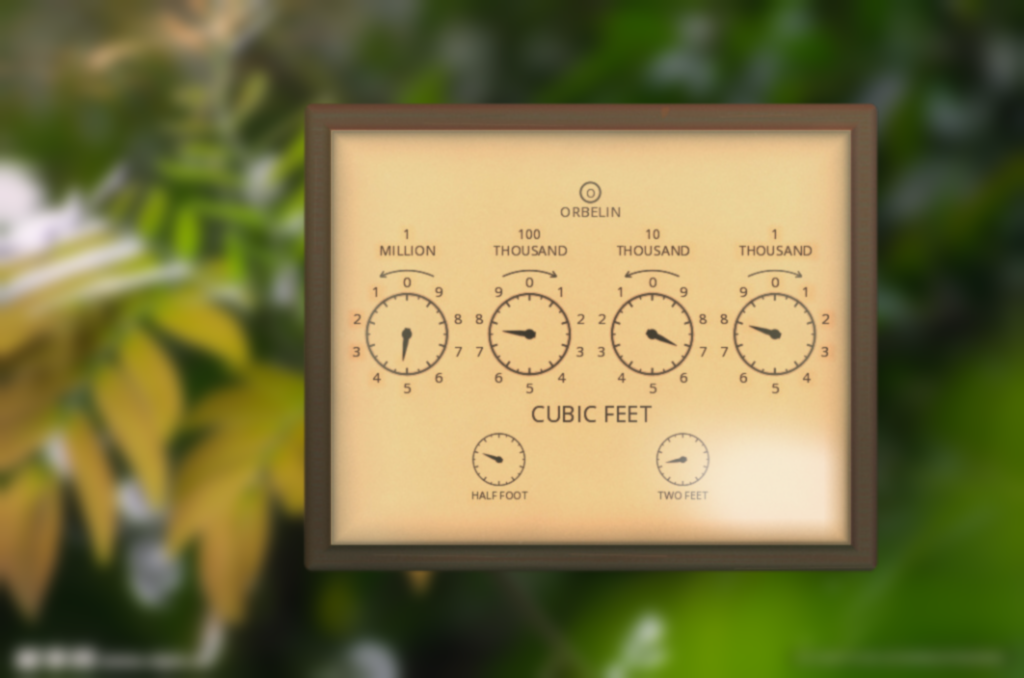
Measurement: 476800 ft³
